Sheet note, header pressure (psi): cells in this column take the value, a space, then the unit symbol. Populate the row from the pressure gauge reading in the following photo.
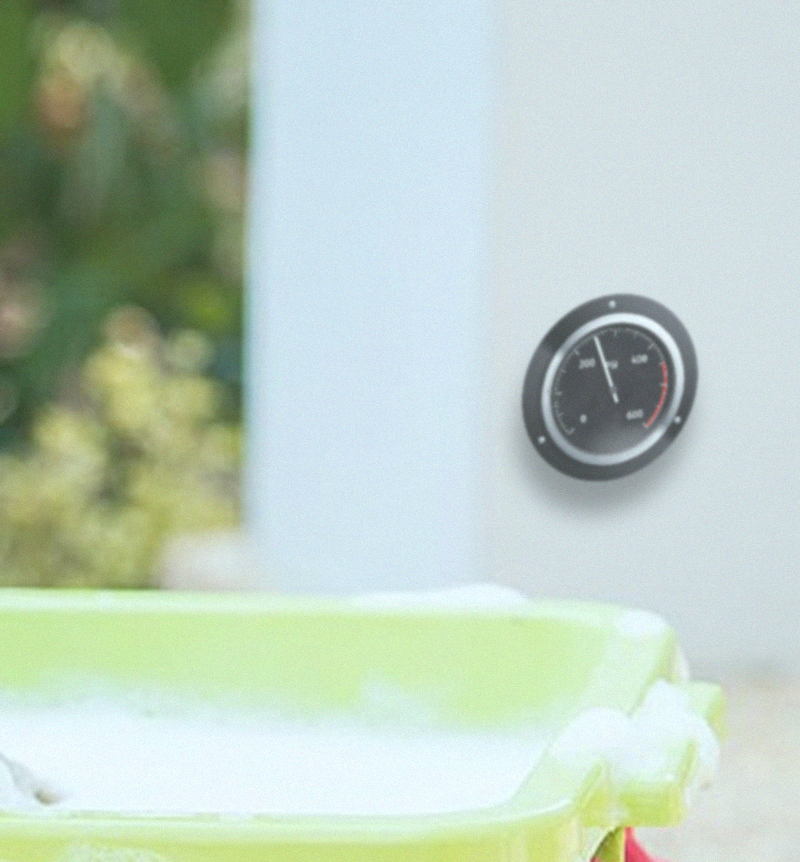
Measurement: 250 psi
